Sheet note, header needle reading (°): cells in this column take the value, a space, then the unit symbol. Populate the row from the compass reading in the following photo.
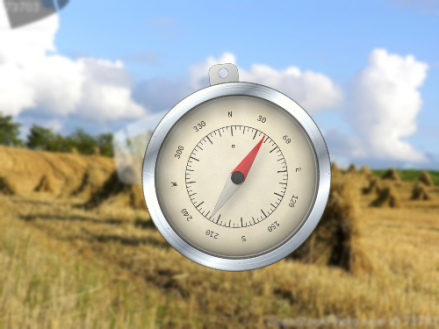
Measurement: 40 °
